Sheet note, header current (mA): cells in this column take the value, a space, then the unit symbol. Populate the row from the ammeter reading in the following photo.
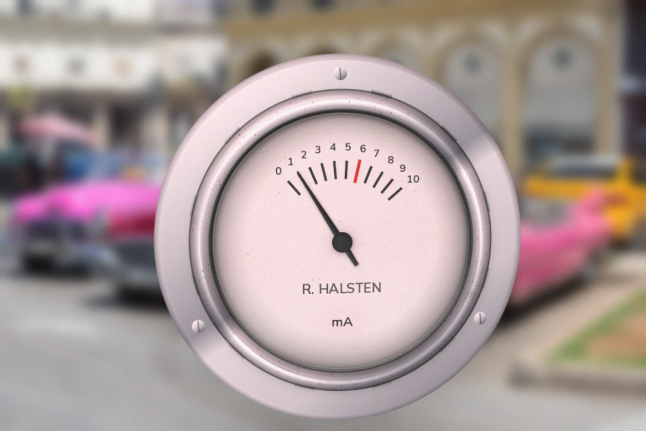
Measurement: 1 mA
